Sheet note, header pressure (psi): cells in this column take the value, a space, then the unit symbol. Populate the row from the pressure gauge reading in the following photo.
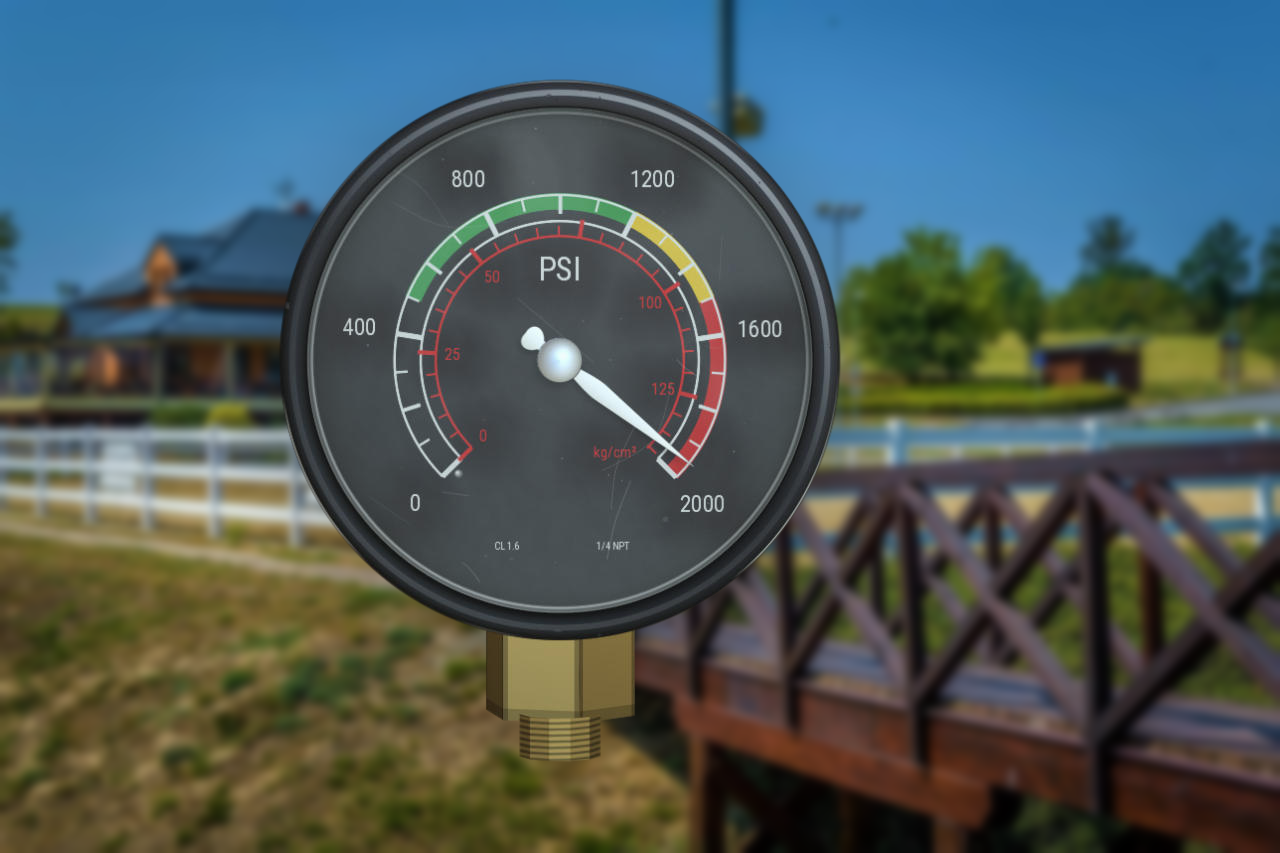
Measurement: 1950 psi
